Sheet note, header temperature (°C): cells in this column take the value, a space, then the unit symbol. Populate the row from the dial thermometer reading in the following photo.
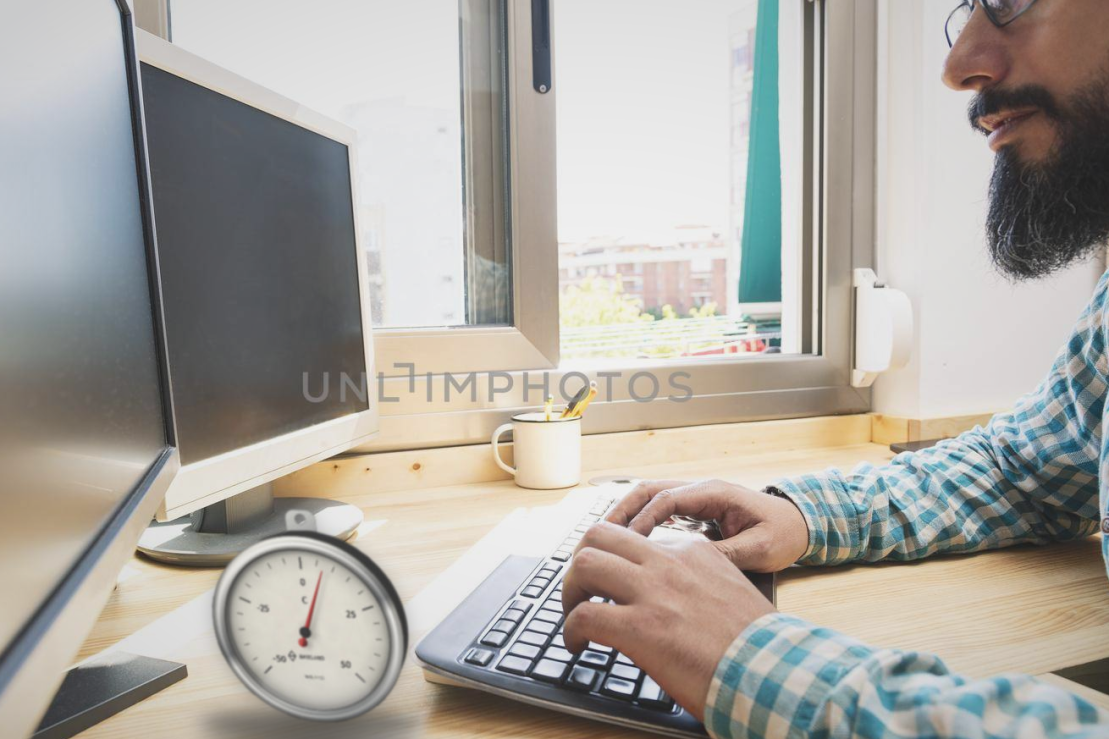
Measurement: 7.5 °C
